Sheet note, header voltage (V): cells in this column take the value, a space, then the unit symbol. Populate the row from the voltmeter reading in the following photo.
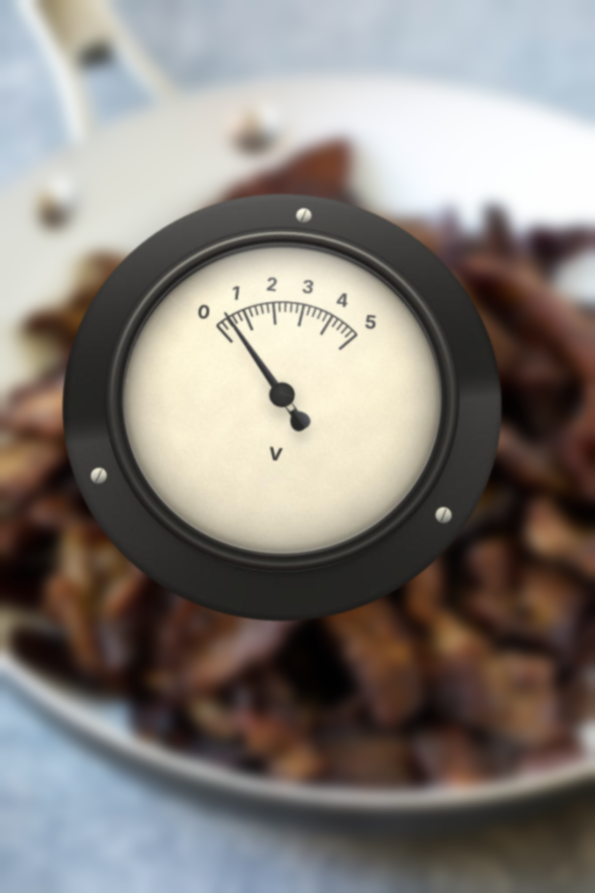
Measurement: 0.4 V
